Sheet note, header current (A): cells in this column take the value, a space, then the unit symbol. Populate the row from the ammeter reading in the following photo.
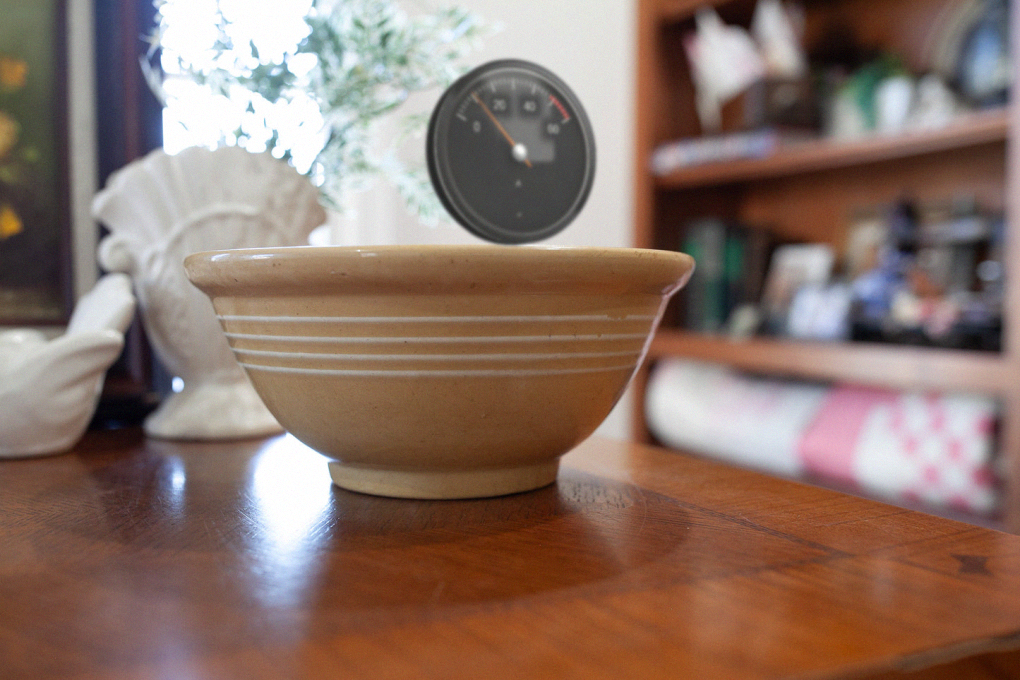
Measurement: 10 A
